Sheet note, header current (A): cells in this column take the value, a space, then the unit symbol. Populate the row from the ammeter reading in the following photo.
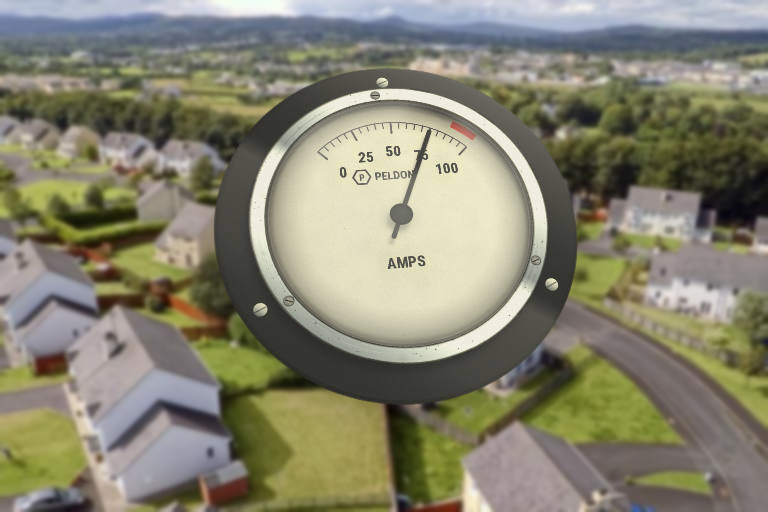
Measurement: 75 A
